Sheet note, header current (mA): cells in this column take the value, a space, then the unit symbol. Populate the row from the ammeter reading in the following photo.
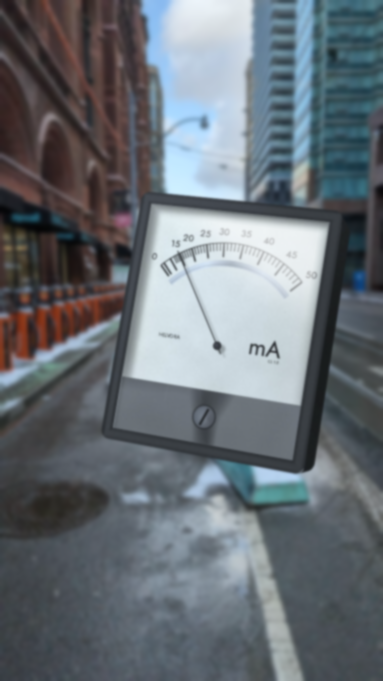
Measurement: 15 mA
